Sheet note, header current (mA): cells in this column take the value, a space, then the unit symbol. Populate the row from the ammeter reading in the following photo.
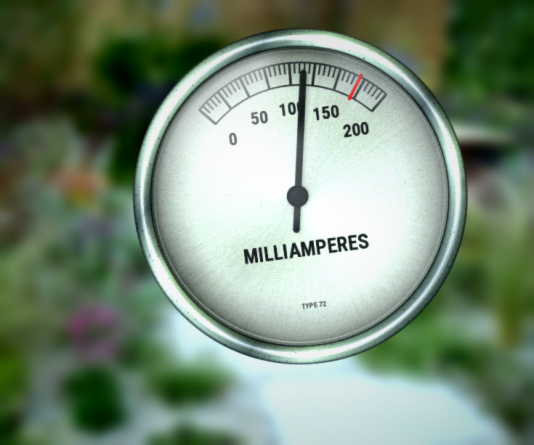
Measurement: 115 mA
